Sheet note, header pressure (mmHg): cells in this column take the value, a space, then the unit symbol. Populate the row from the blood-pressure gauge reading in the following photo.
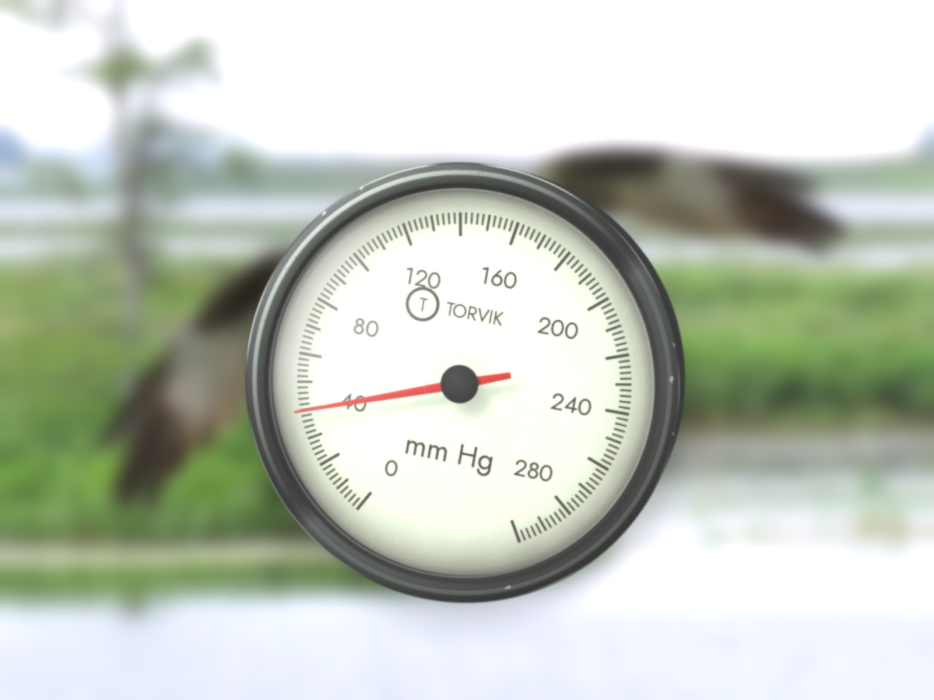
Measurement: 40 mmHg
